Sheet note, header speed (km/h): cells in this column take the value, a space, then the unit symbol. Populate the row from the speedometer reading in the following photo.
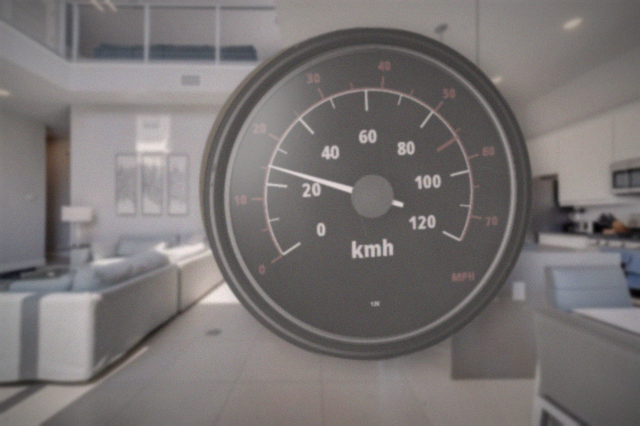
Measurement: 25 km/h
